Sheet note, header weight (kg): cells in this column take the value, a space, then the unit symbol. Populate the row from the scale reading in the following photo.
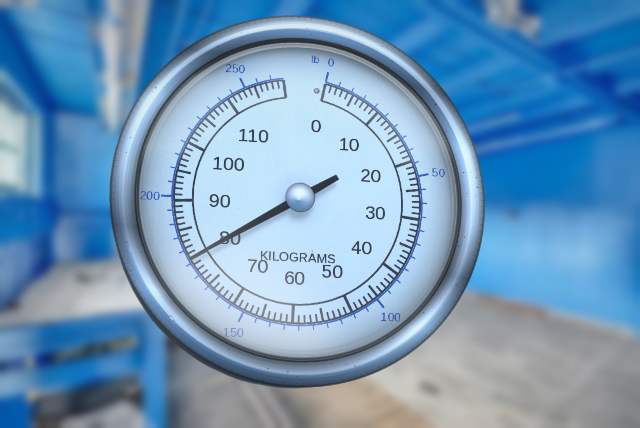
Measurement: 80 kg
